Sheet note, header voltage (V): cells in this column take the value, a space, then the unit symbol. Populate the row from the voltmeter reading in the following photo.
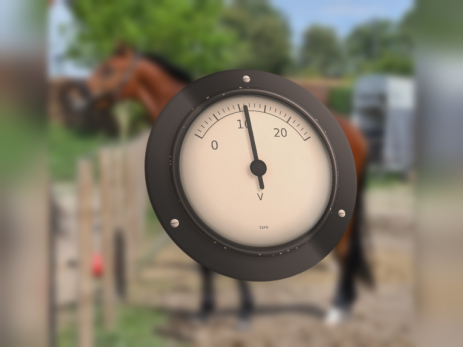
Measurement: 11 V
